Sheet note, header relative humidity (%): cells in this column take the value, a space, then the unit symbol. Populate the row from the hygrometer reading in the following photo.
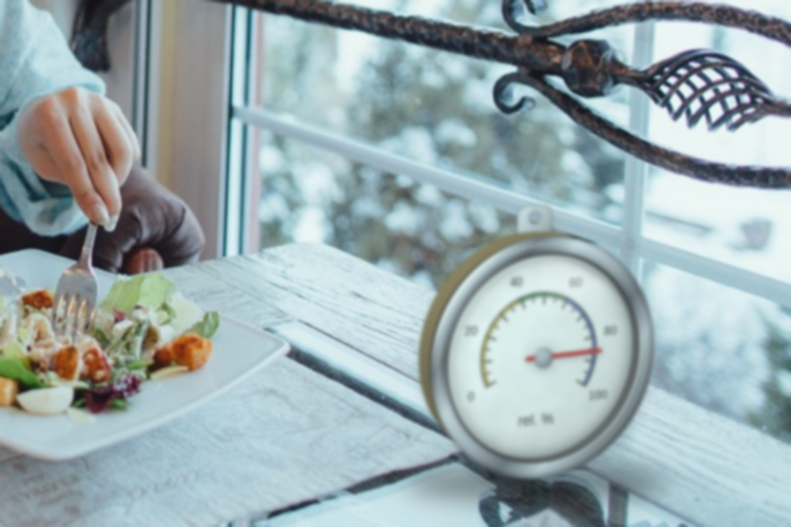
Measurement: 85 %
